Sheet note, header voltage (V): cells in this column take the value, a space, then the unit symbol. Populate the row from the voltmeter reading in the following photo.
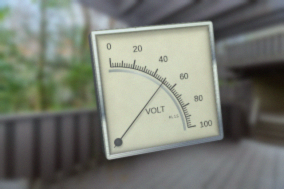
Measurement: 50 V
